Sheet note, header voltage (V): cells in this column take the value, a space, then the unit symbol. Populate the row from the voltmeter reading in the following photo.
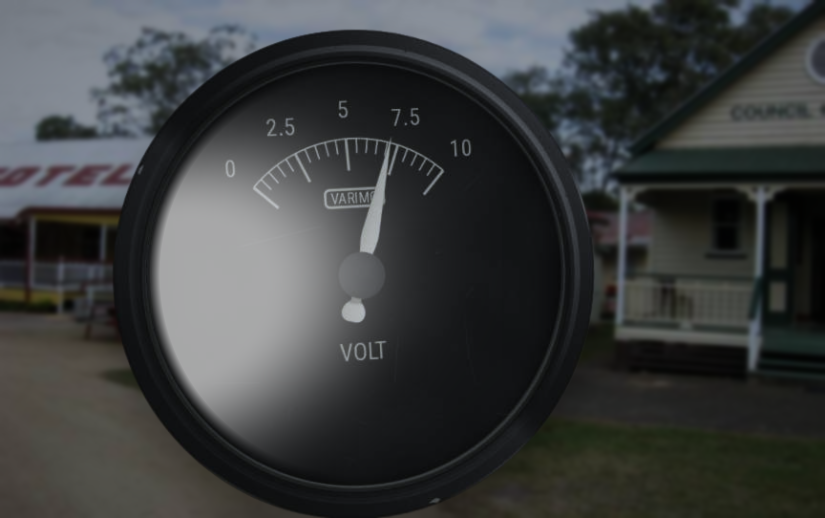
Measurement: 7 V
